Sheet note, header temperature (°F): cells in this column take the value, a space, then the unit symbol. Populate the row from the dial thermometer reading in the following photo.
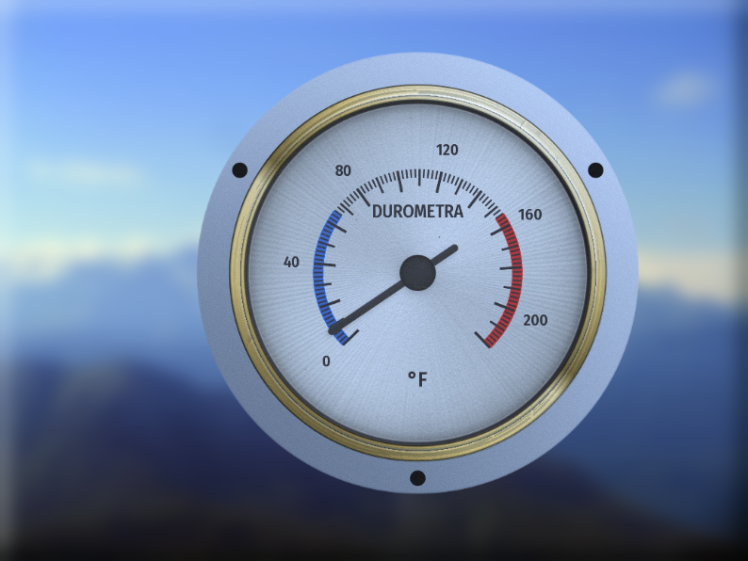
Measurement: 8 °F
